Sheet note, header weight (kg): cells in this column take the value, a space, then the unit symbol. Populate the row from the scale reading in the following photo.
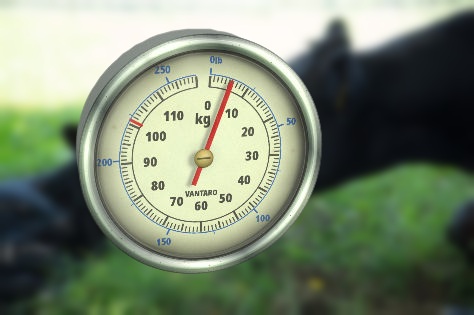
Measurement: 5 kg
